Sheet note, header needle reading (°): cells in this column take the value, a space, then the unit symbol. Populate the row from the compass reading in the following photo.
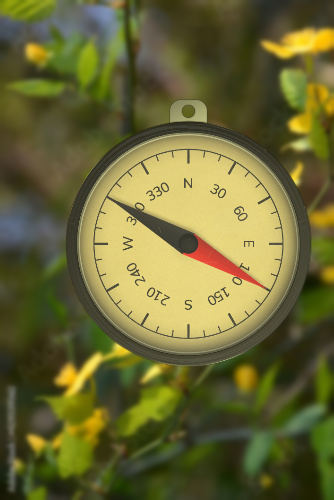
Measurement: 120 °
